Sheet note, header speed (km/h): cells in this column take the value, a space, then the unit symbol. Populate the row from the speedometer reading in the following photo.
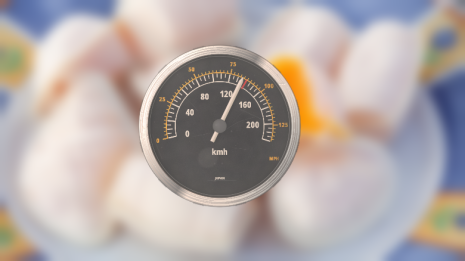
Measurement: 135 km/h
